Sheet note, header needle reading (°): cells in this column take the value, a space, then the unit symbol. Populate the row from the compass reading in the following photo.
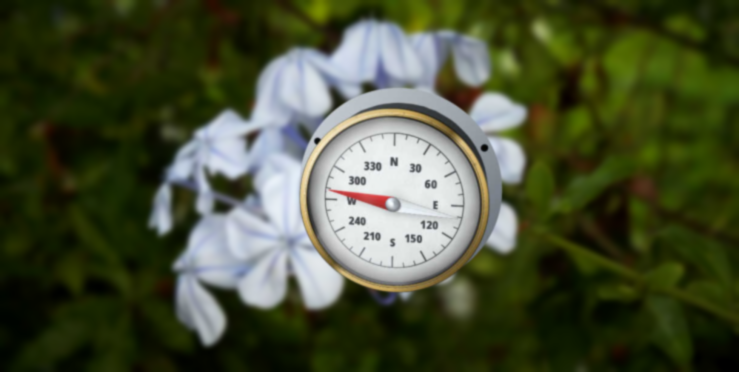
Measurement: 280 °
